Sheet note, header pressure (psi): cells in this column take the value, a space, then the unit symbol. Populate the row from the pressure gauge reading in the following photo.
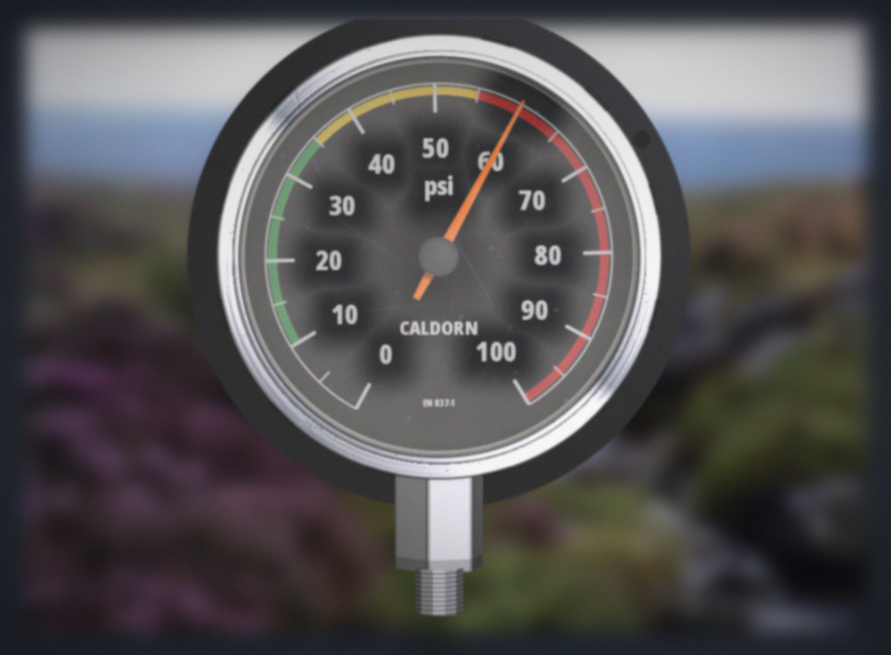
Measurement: 60 psi
